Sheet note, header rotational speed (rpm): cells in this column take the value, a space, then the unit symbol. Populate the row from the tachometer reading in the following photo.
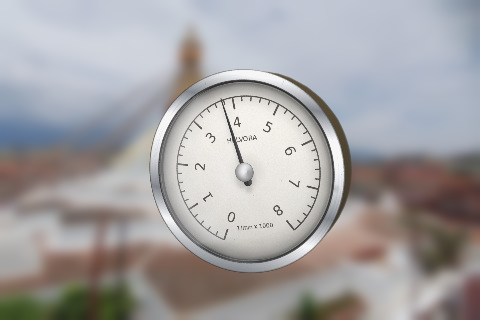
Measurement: 3800 rpm
